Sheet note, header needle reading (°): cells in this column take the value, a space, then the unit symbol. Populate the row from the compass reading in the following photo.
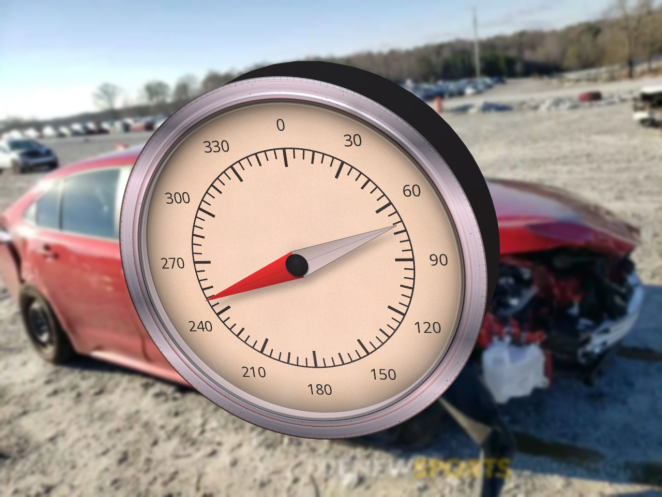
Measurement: 250 °
